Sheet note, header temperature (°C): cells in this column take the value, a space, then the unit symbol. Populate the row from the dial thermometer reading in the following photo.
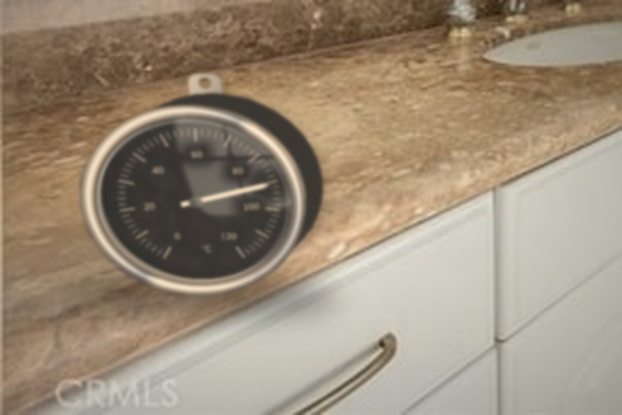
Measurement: 90 °C
